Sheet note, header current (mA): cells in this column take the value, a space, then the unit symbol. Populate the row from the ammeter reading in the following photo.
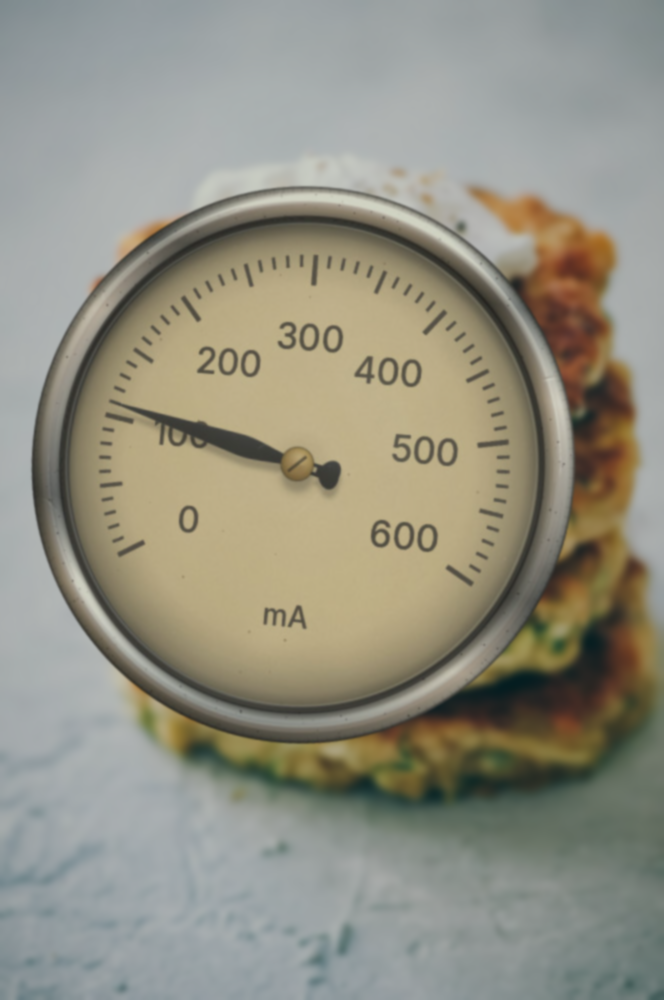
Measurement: 110 mA
